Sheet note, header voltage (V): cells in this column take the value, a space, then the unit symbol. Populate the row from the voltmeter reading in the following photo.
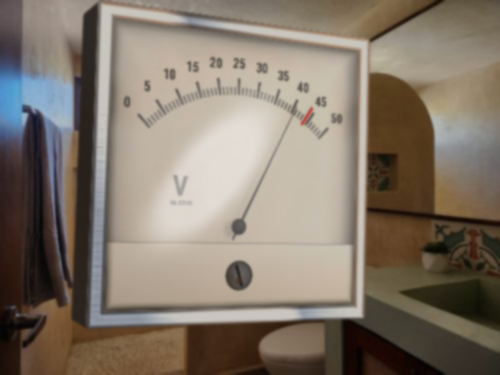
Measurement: 40 V
